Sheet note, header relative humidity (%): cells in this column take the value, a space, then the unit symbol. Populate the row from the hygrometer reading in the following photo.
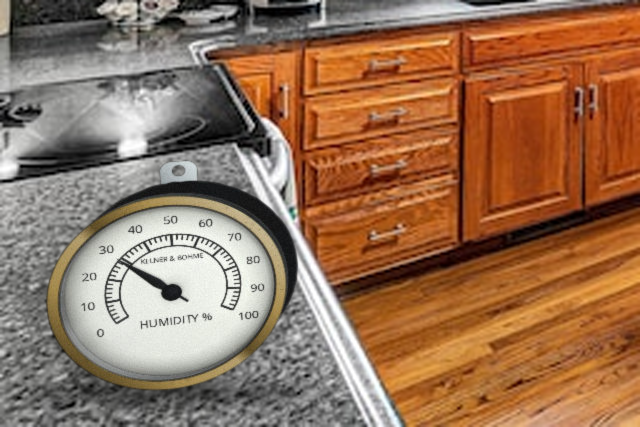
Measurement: 30 %
